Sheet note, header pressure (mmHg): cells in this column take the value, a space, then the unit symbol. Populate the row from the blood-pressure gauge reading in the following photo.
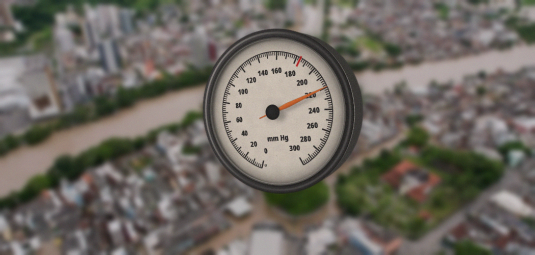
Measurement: 220 mmHg
